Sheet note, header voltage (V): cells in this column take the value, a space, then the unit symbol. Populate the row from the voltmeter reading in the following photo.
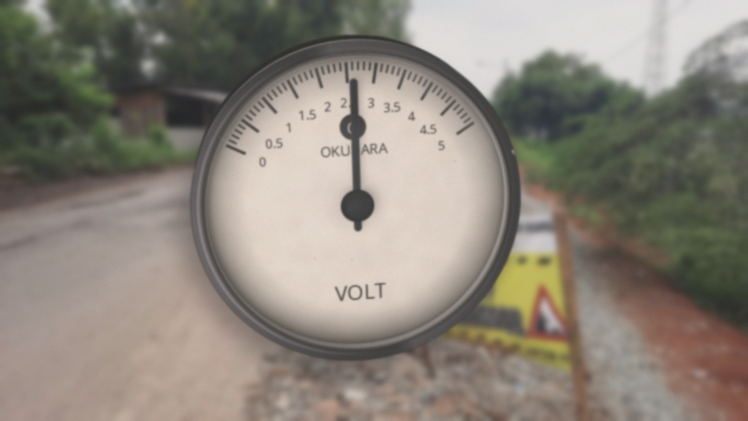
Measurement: 2.6 V
